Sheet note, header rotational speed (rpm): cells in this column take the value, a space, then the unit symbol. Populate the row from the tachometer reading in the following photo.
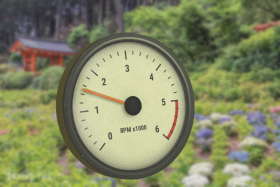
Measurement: 1500 rpm
